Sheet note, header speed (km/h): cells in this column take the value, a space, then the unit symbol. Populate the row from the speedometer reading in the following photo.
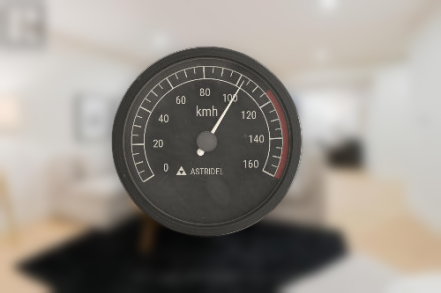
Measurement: 102.5 km/h
